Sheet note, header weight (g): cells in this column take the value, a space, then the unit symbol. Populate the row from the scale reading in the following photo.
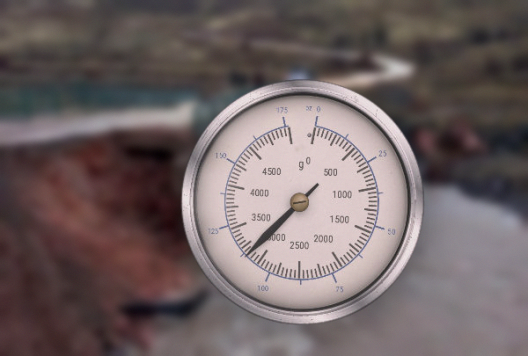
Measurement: 3150 g
